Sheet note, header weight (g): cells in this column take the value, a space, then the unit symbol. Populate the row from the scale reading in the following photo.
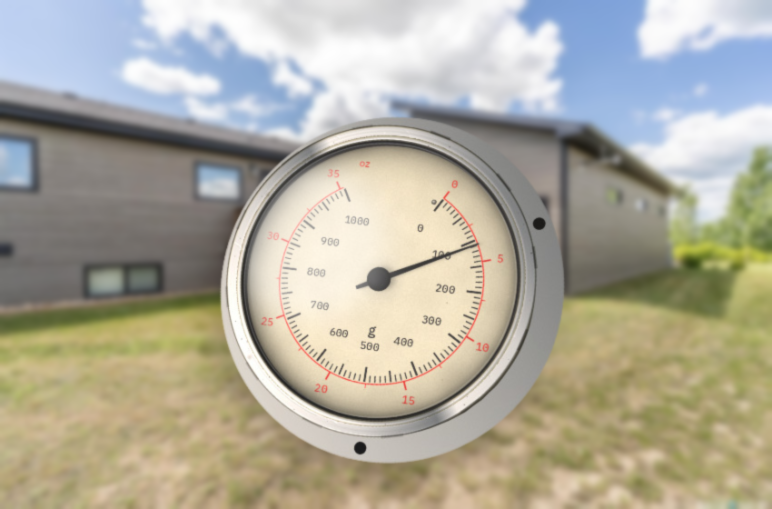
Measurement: 110 g
